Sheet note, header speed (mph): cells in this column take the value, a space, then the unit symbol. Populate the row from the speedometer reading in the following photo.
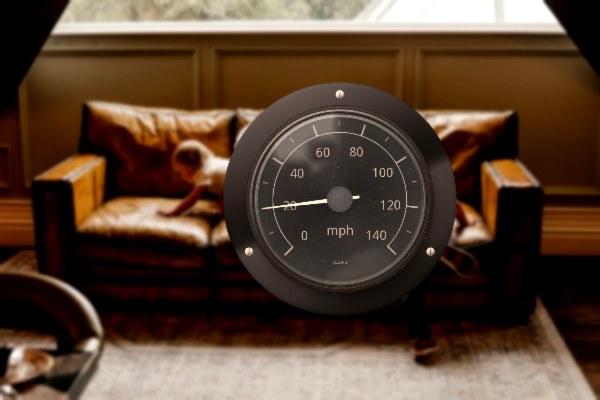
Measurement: 20 mph
